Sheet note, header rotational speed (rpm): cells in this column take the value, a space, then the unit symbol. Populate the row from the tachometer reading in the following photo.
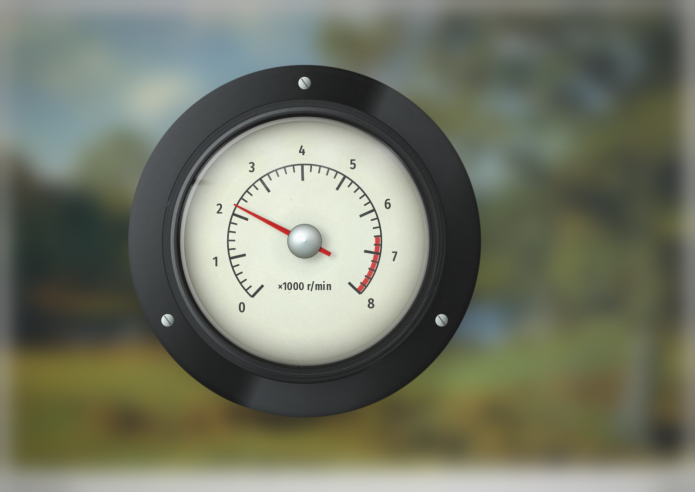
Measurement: 2200 rpm
